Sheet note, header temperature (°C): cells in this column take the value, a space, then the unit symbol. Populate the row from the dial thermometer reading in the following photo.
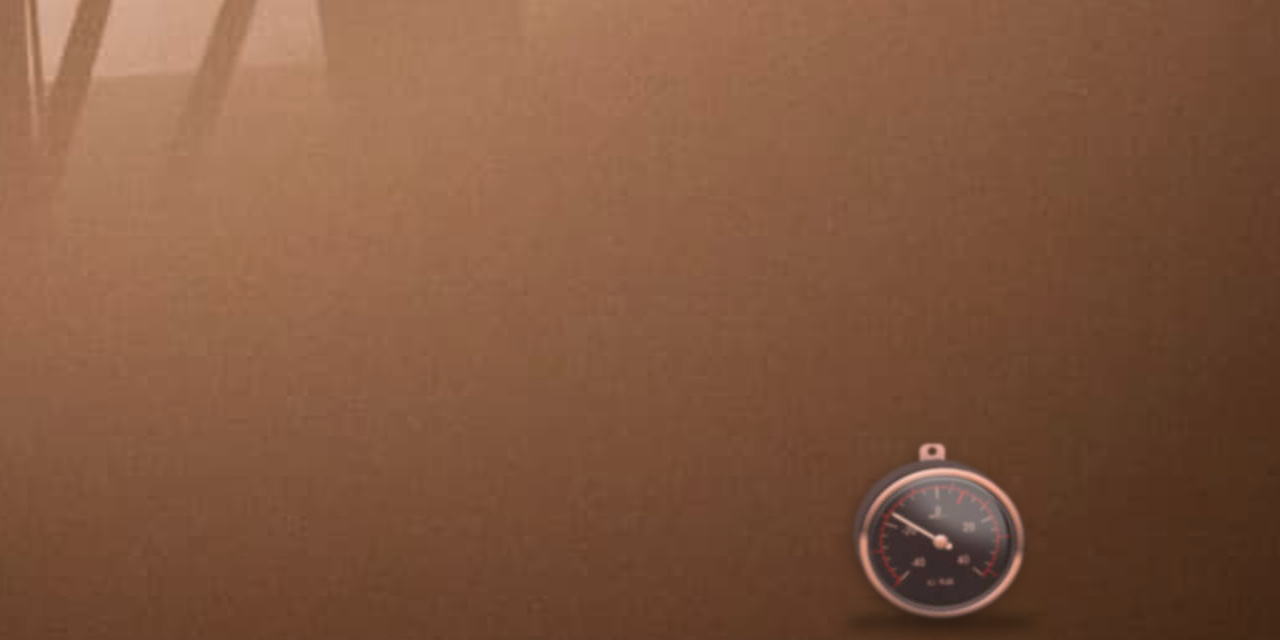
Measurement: -16 °C
